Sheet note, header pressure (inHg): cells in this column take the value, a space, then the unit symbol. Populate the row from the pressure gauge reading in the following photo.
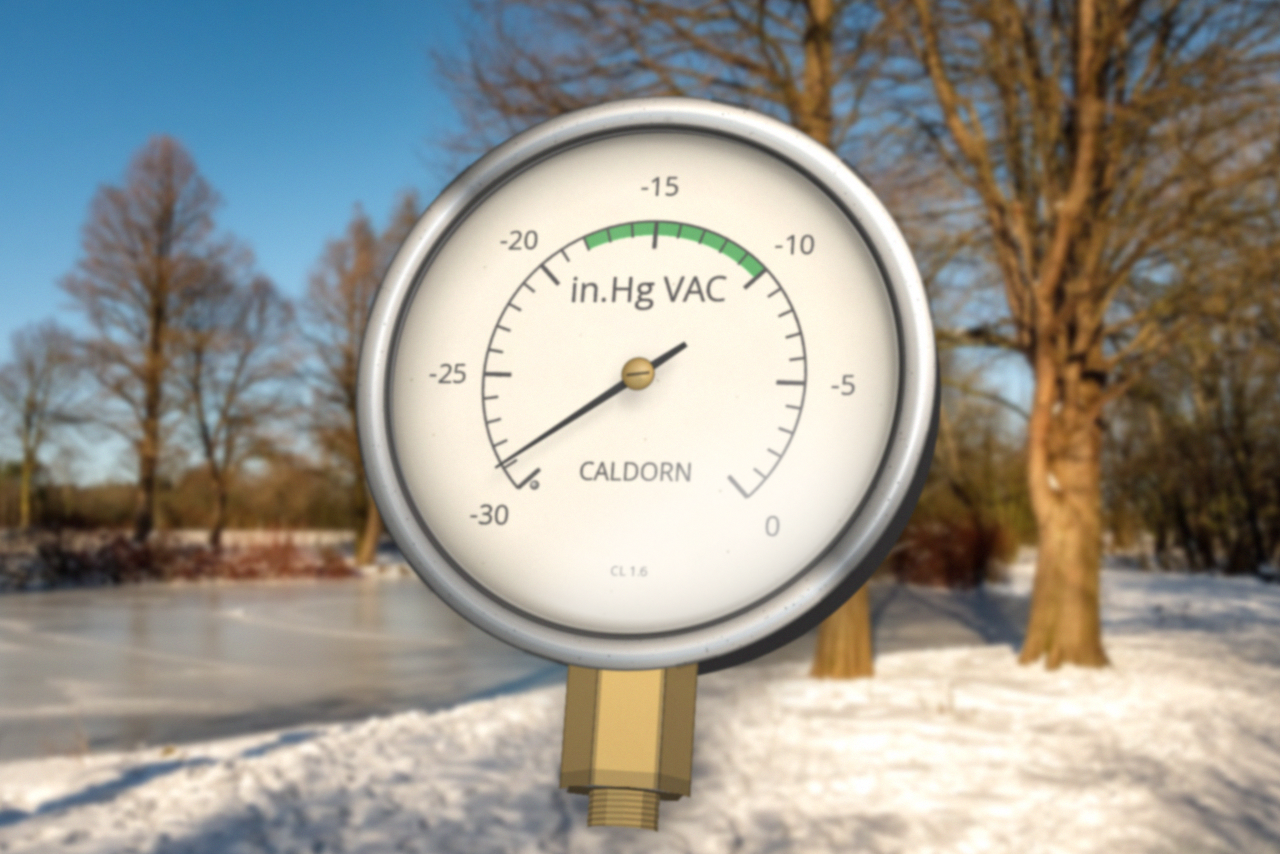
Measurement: -29 inHg
